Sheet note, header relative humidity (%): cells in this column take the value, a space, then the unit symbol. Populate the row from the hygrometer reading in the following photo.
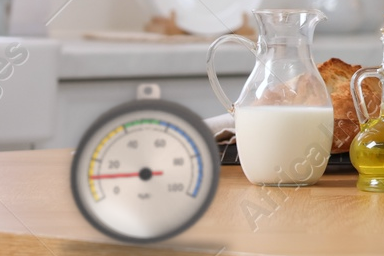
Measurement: 12 %
